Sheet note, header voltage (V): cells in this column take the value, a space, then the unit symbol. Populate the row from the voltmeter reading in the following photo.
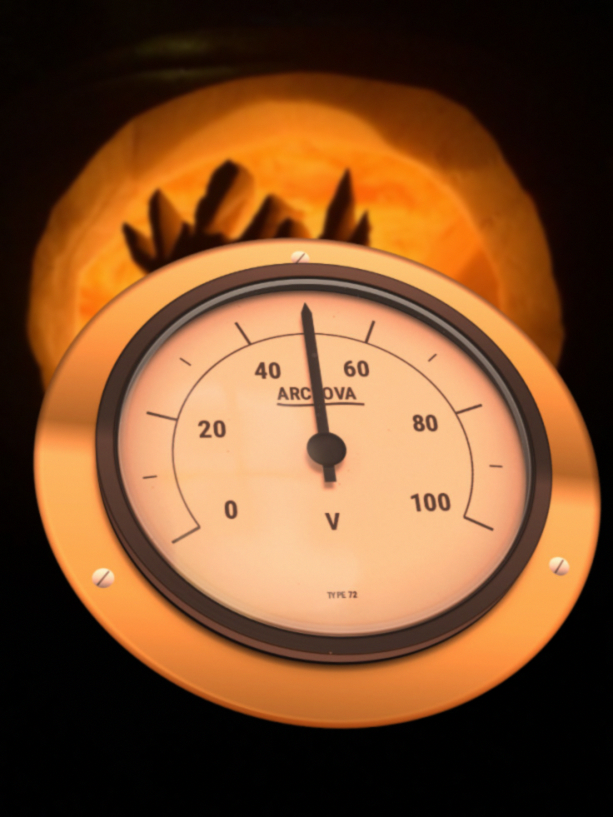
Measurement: 50 V
